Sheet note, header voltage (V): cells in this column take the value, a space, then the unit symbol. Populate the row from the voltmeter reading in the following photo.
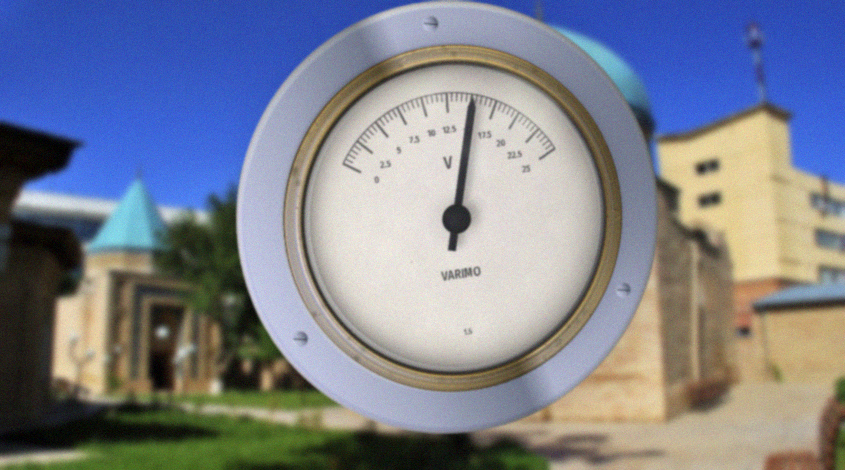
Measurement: 15 V
